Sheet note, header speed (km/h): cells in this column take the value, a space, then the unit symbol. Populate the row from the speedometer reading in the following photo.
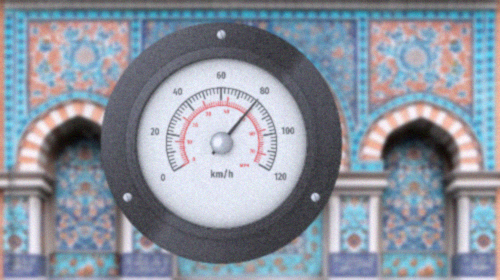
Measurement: 80 km/h
